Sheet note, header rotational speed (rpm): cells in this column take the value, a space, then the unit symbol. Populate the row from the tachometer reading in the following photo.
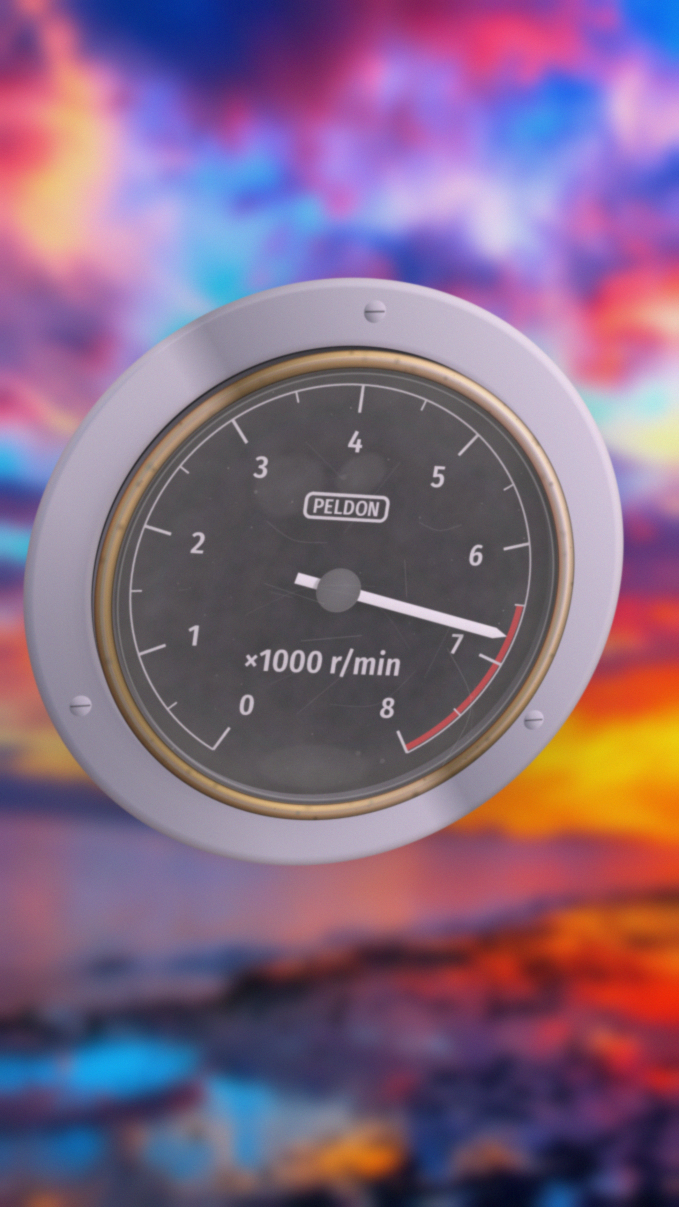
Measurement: 6750 rpm
